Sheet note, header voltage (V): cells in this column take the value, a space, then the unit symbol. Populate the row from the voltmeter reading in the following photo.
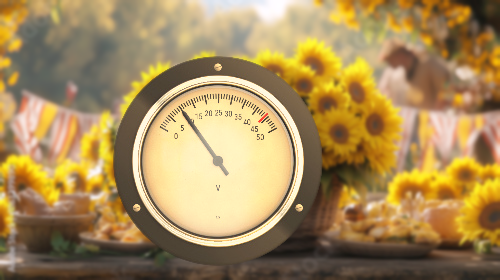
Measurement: 10 V
